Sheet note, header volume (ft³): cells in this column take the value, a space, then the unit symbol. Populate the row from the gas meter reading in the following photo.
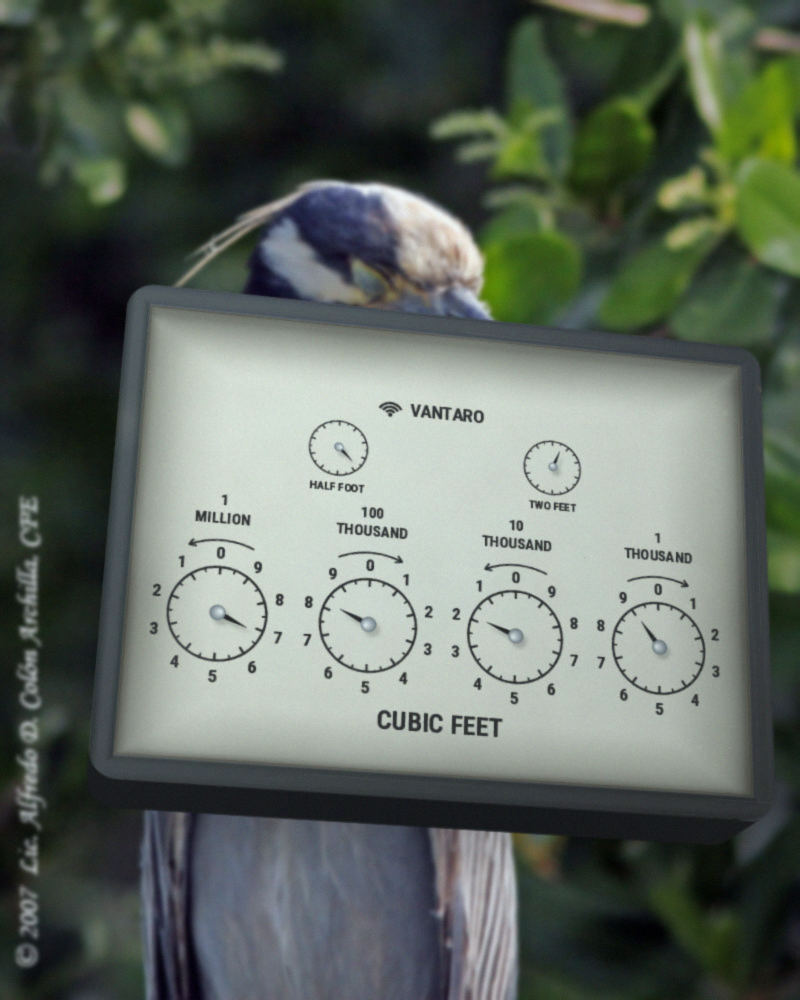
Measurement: 681900 ft³
